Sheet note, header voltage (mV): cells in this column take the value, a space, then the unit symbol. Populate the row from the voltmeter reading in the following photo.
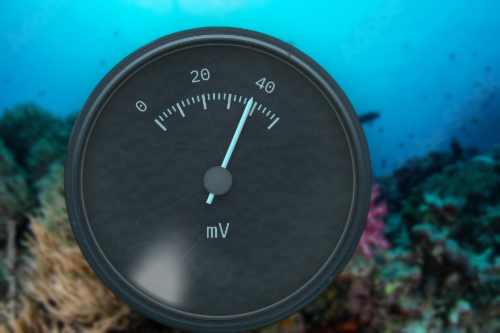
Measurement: 38 mV
